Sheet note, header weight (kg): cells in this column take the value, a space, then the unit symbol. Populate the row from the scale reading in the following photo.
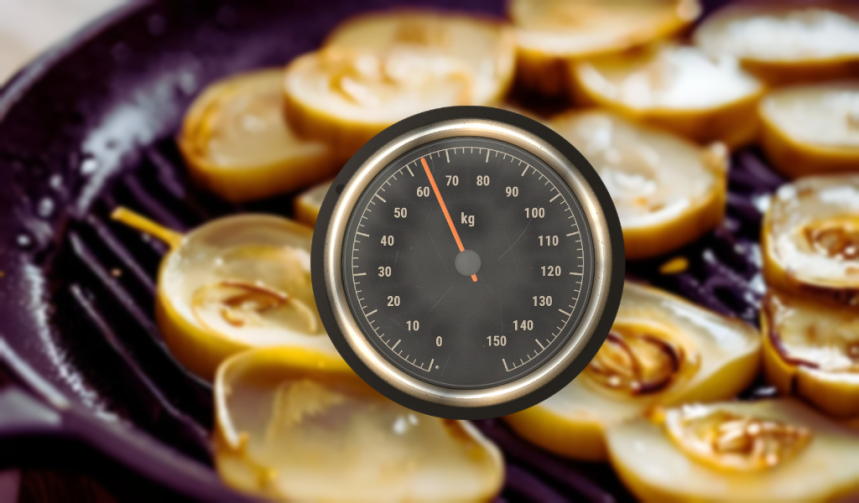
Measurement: 64 kg
